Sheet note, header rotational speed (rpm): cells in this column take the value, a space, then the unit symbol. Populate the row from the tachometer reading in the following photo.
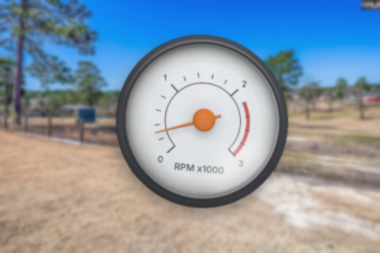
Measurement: 300 rpm
